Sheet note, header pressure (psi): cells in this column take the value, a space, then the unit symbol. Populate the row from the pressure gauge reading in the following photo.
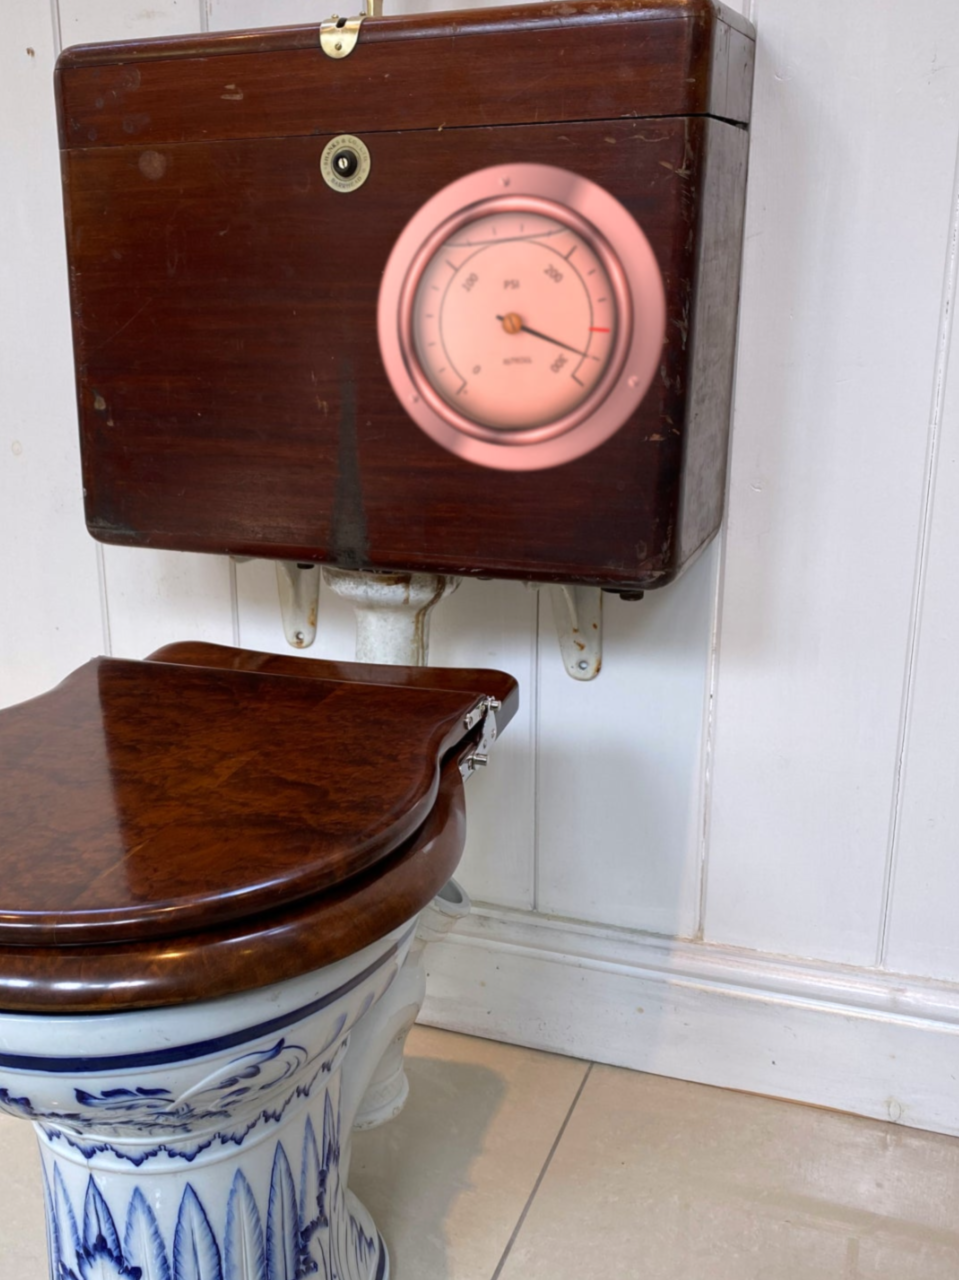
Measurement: 280 psi
